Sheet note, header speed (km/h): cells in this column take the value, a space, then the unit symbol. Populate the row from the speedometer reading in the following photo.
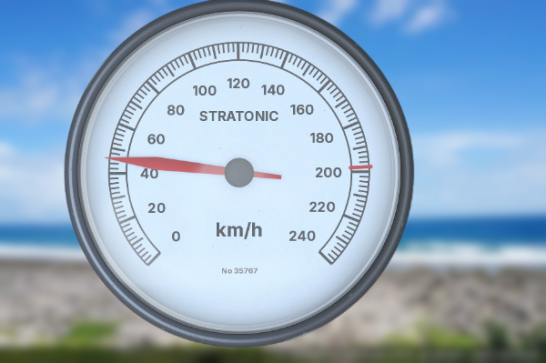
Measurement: 46 km/h
